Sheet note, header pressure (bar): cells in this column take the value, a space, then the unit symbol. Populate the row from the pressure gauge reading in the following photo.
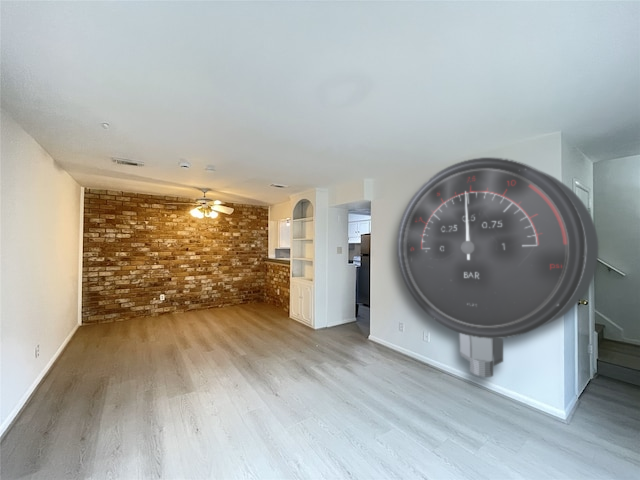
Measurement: 0.5 bar
